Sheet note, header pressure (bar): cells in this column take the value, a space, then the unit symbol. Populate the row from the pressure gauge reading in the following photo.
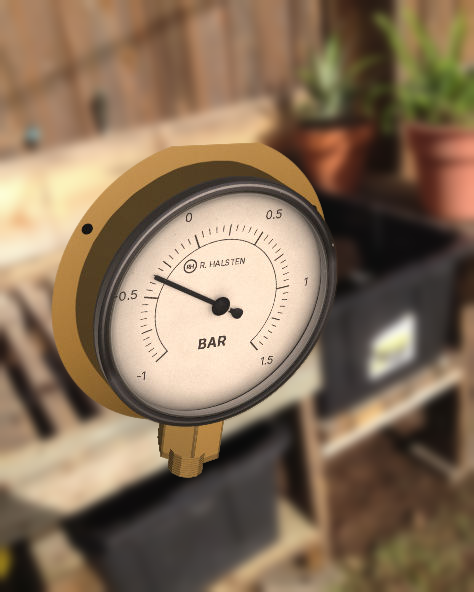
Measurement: -0.35 bar
